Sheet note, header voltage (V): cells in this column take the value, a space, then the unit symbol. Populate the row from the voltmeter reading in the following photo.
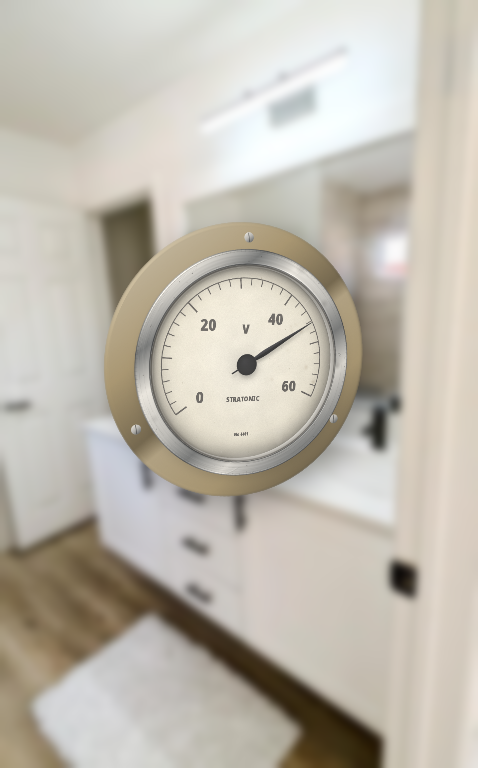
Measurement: 46 V
